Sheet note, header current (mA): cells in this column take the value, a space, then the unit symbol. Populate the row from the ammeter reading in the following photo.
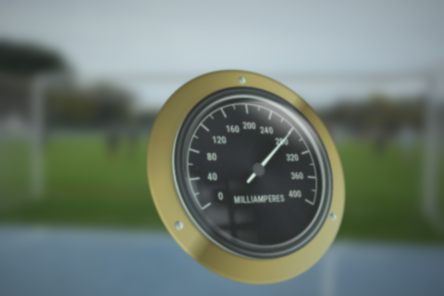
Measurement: 280 mA
